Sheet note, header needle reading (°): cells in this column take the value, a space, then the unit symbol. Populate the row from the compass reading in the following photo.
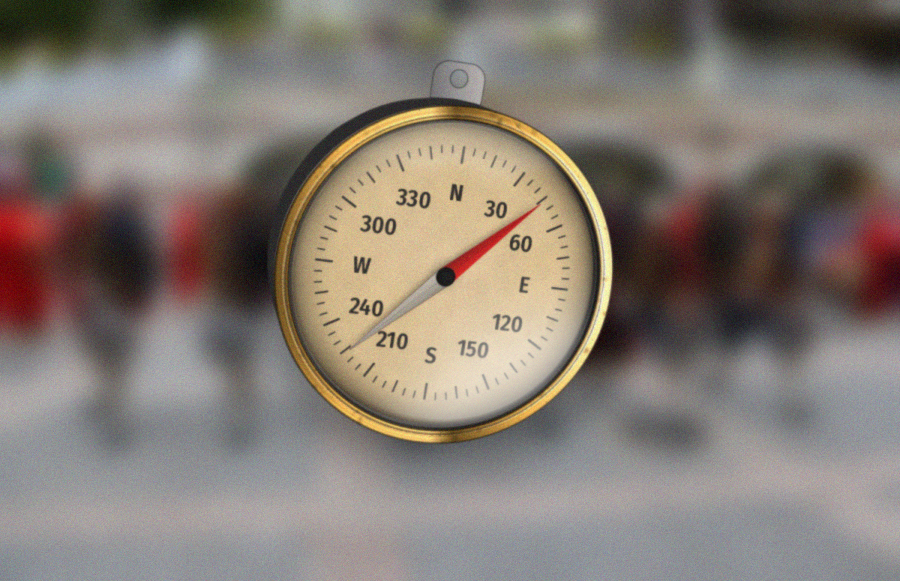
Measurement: 45 °
